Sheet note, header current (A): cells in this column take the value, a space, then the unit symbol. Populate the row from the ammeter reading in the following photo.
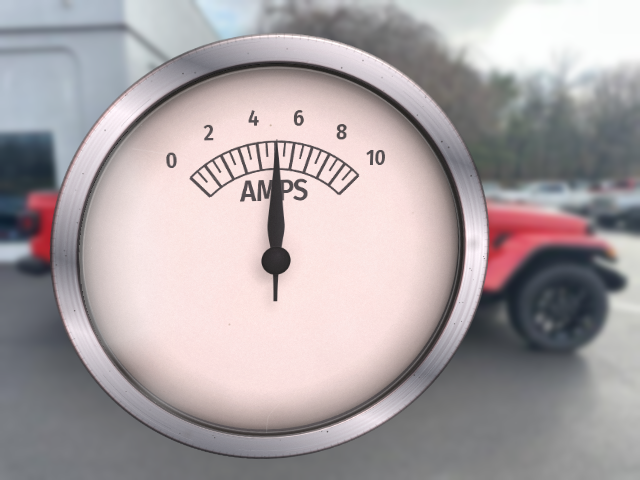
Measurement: 5 A
